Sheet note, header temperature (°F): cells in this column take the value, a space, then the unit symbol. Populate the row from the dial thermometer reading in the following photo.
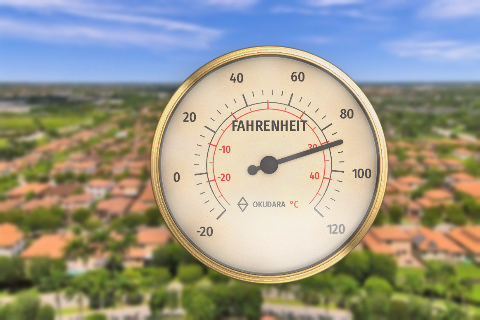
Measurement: 88 °F
